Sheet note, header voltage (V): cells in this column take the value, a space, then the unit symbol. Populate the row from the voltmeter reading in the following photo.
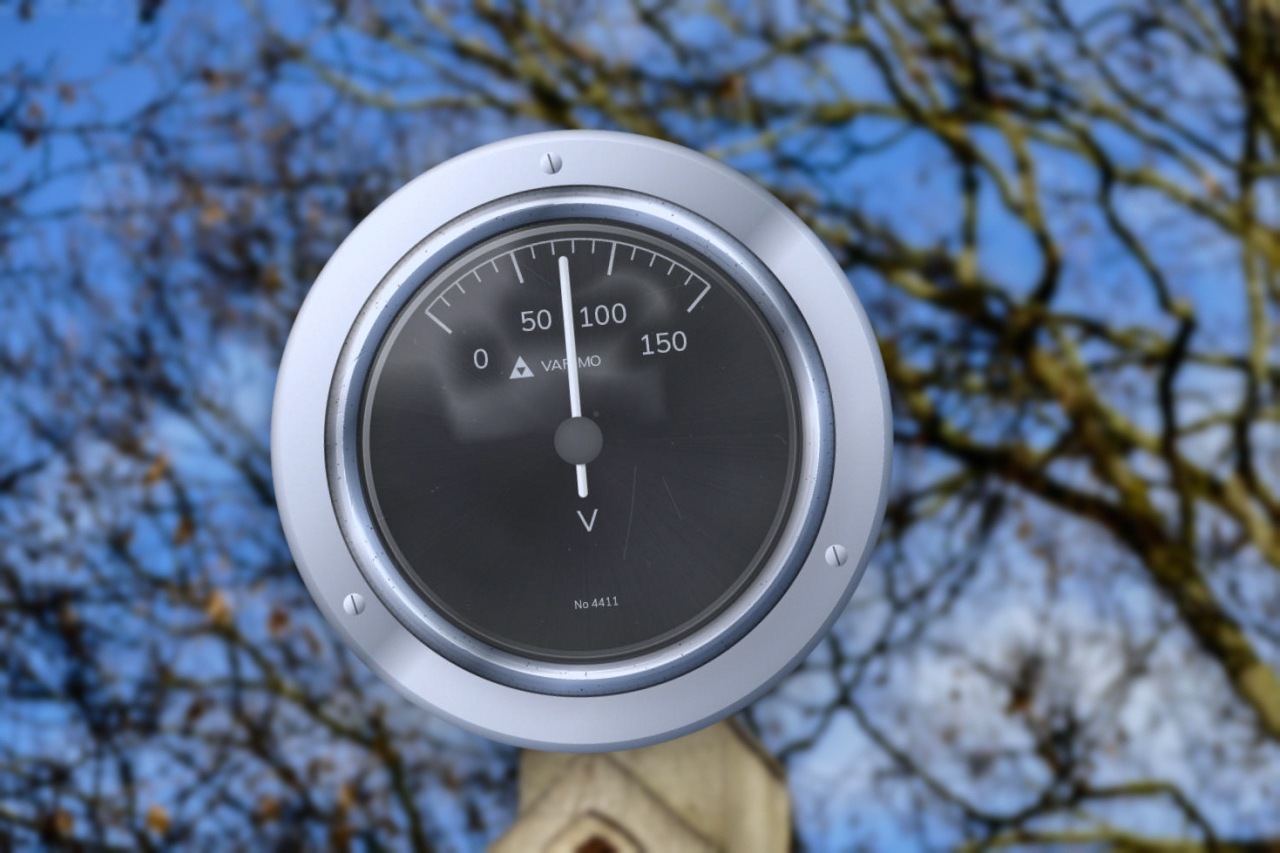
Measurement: 75 V
